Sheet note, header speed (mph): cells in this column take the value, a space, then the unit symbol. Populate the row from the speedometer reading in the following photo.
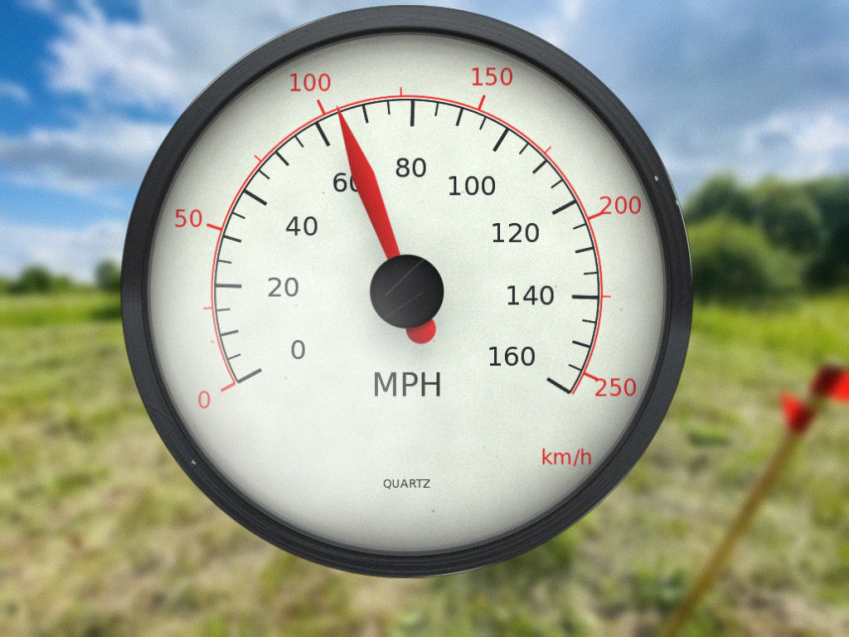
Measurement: 65 mph
